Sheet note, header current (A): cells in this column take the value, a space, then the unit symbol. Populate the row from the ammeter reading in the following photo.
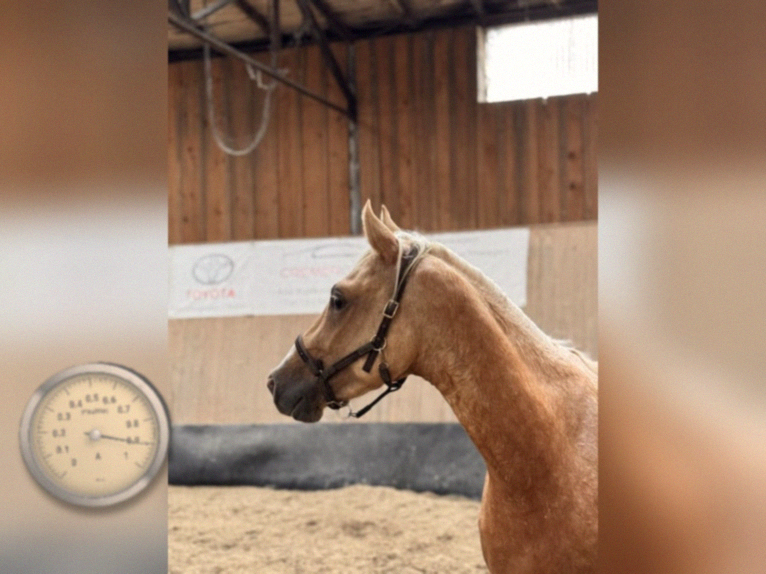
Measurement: 0.9 A
